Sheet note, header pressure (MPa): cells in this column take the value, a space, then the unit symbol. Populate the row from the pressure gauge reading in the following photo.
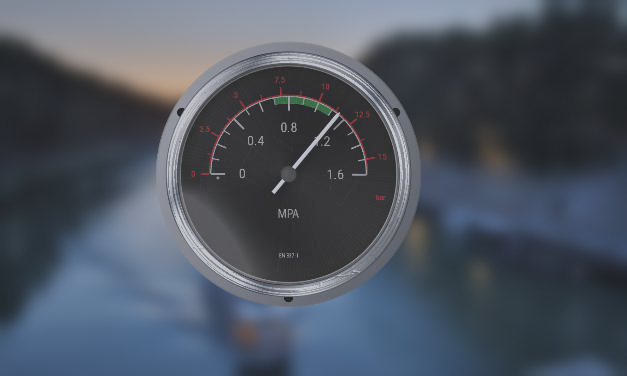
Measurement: 1.15 MPa
